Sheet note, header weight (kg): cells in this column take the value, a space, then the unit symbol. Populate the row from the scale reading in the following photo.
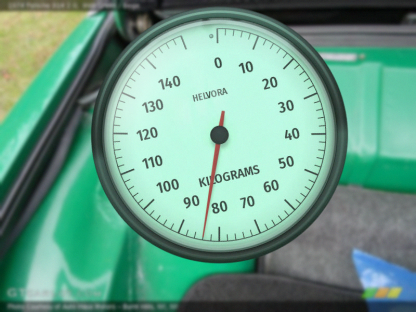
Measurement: 84 kg
